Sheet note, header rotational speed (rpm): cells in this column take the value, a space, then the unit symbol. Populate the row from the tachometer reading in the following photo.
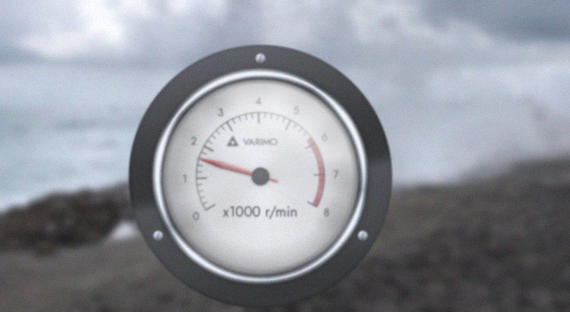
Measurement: 1600 rpm
